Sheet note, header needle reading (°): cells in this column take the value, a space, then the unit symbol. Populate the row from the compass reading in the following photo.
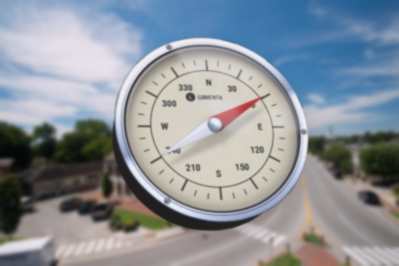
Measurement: 60 °
